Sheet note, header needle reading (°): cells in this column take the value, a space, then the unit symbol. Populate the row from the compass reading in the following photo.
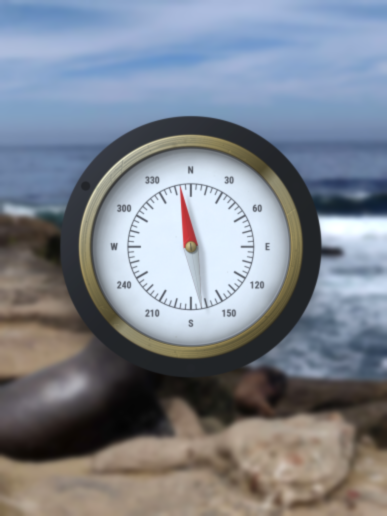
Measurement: 350 °
